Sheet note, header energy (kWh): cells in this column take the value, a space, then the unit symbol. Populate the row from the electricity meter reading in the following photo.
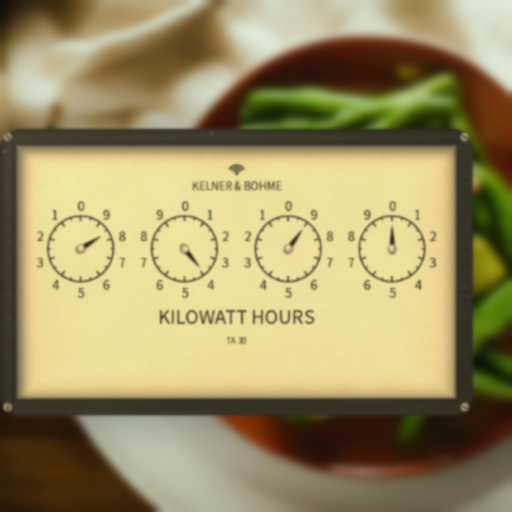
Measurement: 8390 kWh
